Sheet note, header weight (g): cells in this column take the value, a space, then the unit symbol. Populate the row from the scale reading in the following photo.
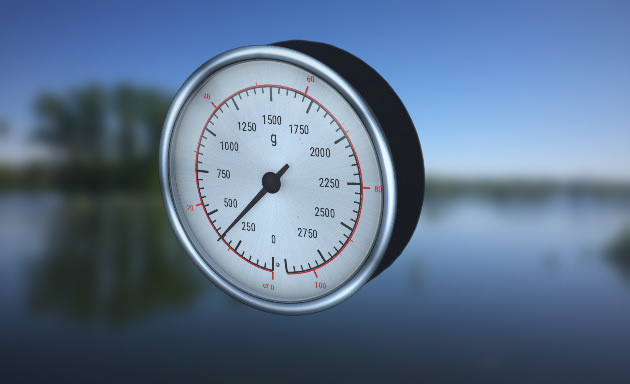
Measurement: 350 g
